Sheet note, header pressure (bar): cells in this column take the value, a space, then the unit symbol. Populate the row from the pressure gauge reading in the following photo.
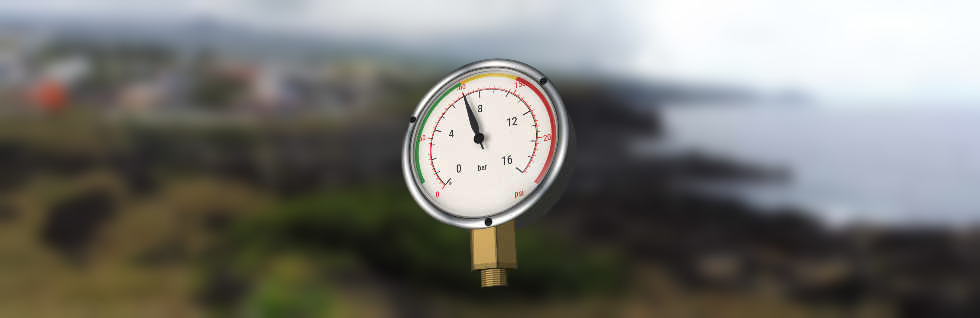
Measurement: 7 bar
